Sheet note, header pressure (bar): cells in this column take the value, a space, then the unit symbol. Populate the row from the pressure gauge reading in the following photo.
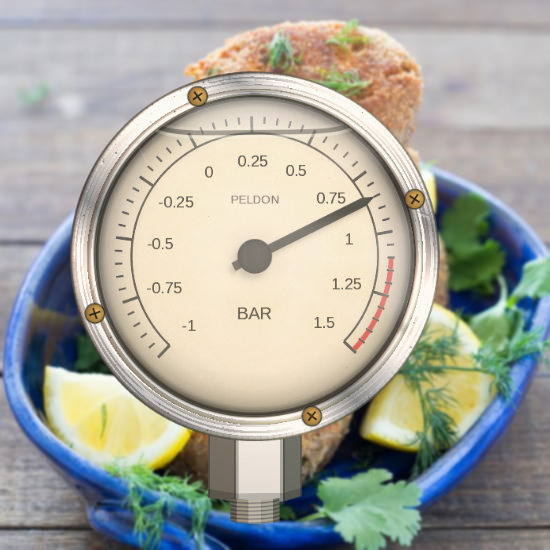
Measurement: 0.85 bar
